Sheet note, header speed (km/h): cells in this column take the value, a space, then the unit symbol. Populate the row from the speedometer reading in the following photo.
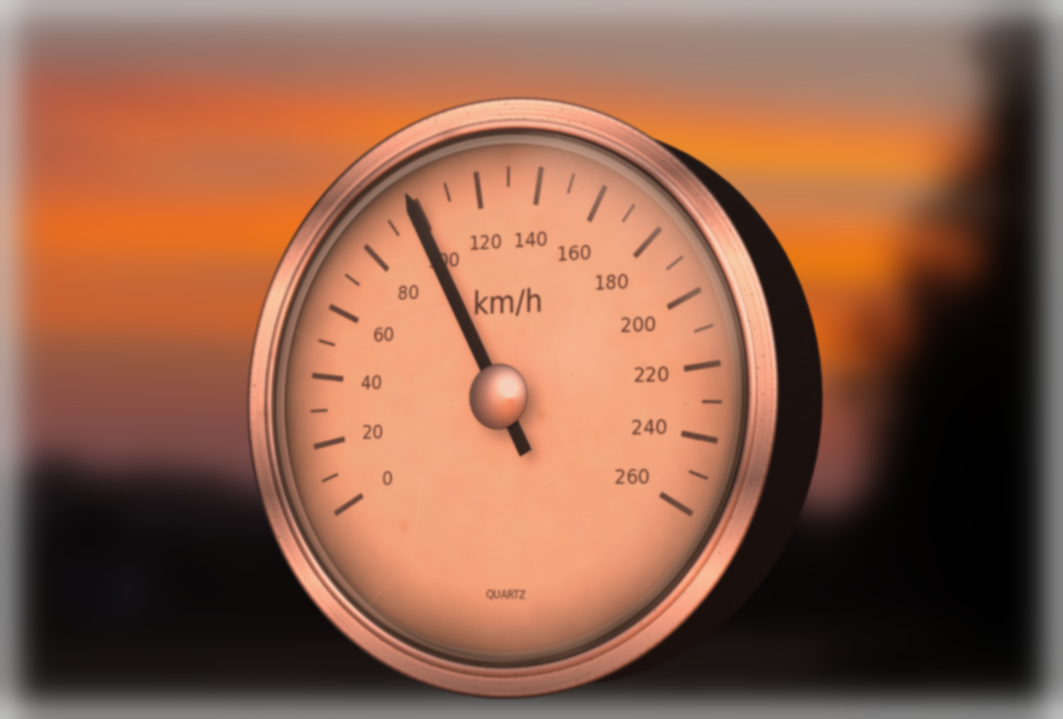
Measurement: 100 km/h
